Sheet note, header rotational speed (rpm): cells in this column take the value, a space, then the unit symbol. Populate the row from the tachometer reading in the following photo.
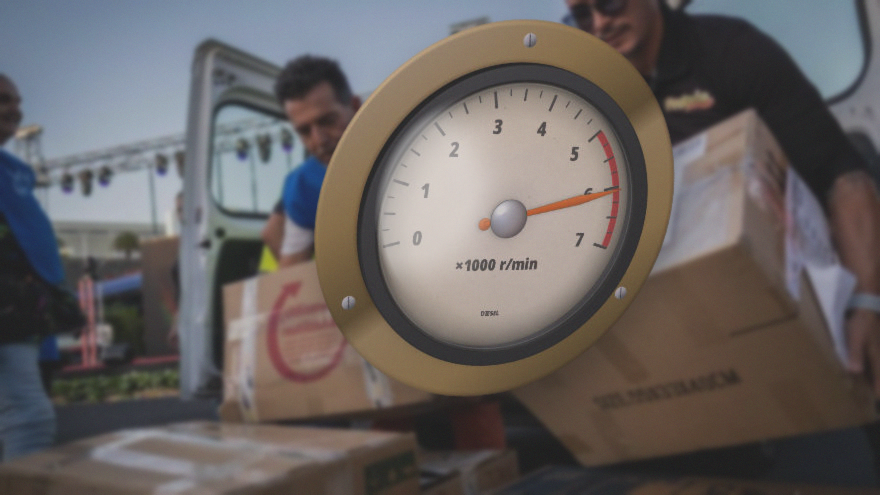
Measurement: 6000 rpm
